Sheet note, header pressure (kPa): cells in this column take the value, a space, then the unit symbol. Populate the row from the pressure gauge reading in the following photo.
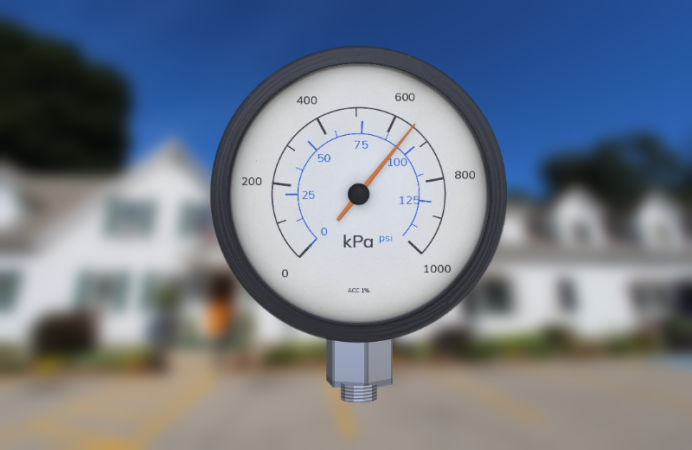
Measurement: 650 kPa
